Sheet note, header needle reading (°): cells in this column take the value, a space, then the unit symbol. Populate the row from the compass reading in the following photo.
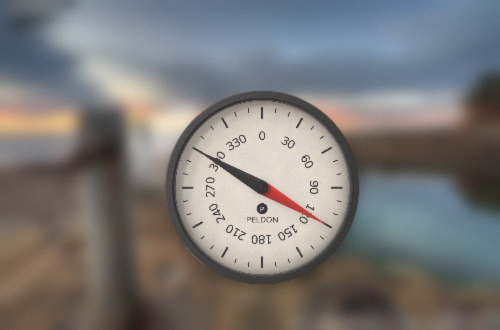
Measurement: 120 °
